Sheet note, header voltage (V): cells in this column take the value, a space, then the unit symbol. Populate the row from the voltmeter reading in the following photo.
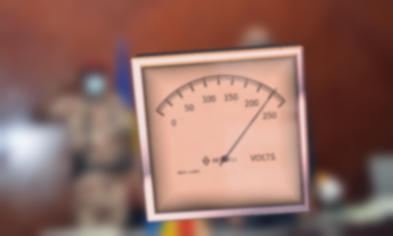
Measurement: 225 V
